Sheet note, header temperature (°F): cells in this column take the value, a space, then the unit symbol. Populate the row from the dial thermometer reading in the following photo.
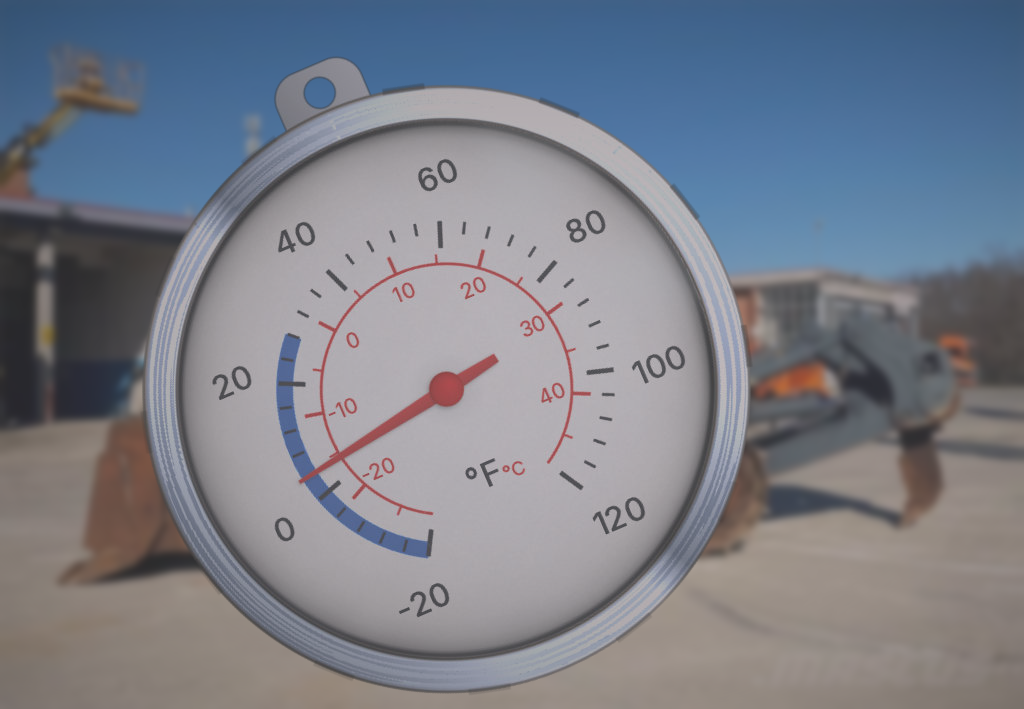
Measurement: 4 °F
